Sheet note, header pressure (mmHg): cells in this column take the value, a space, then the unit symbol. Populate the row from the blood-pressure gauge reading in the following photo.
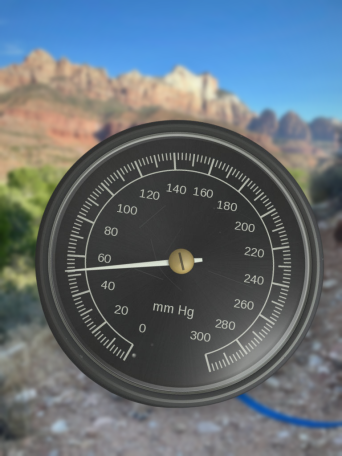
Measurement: 52 mmHg
